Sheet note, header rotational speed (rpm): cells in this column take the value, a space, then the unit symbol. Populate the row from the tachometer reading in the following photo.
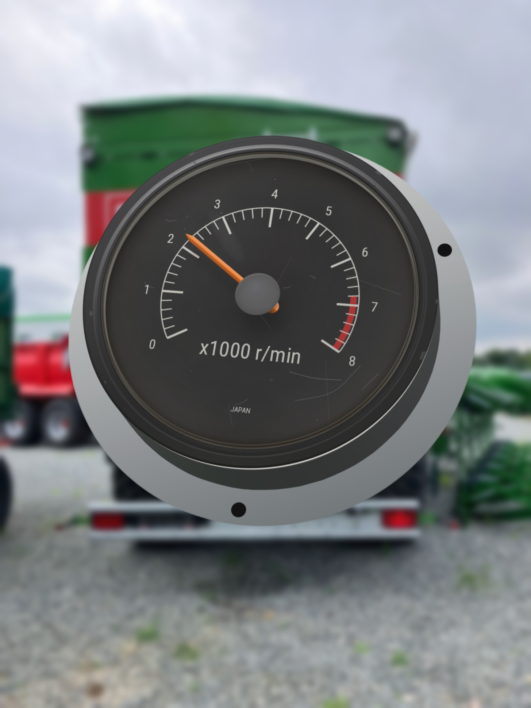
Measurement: 2200 rpm
